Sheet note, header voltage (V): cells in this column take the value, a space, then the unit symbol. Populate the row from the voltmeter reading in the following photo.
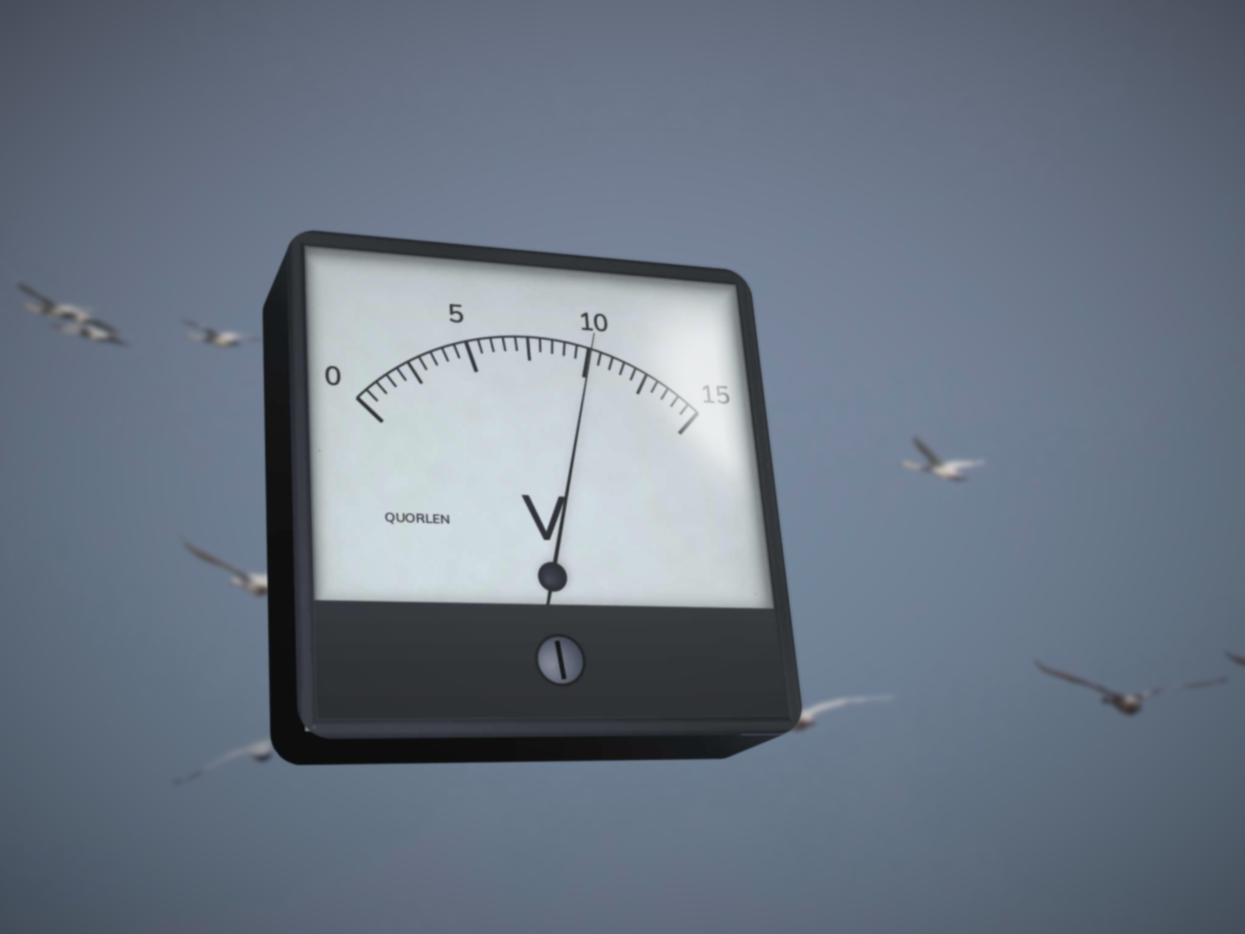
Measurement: 10 V
